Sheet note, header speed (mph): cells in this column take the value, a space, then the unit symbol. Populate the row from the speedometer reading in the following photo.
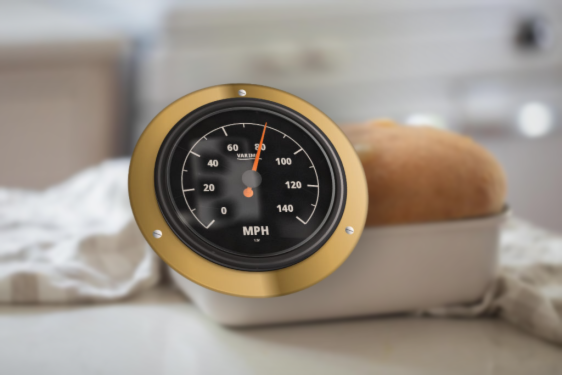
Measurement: 80 mph
